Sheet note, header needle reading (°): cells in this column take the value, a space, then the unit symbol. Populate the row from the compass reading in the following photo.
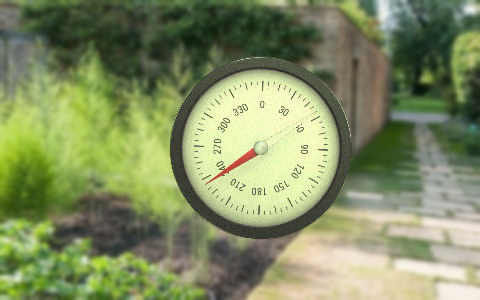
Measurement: 235 °
